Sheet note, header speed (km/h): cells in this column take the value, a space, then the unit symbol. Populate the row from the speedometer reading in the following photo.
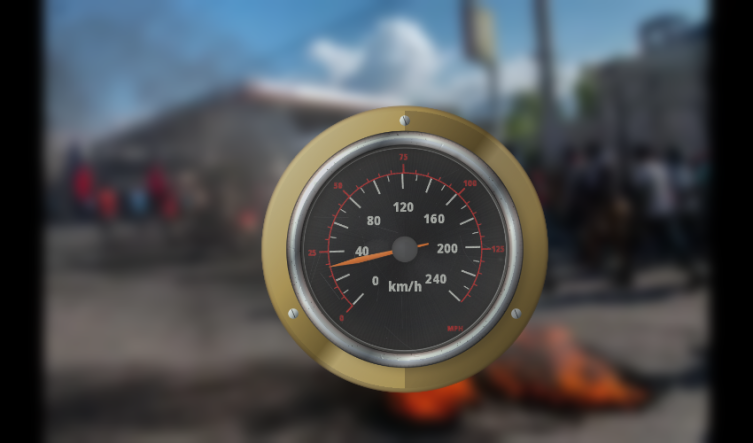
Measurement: 30 km/h
